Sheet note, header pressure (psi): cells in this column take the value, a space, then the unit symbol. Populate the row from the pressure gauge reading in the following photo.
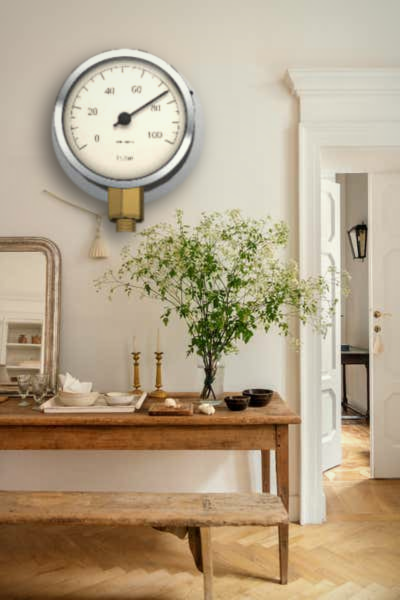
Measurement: 75 psi
